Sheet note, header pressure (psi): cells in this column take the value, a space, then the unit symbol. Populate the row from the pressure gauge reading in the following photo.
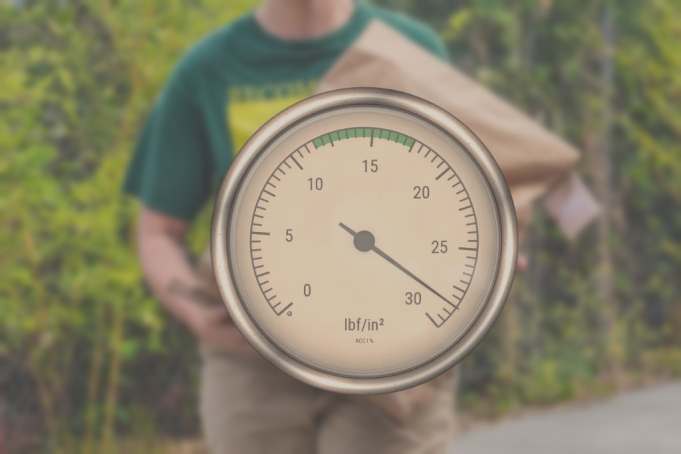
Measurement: 28.5 psi
